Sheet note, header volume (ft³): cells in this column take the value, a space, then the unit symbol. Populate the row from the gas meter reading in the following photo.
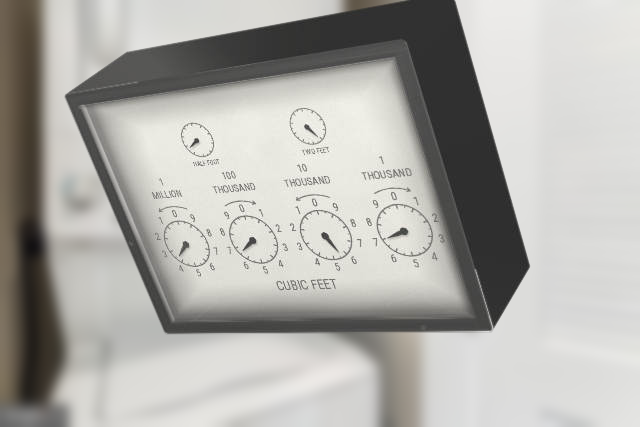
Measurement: 365700 ft³
